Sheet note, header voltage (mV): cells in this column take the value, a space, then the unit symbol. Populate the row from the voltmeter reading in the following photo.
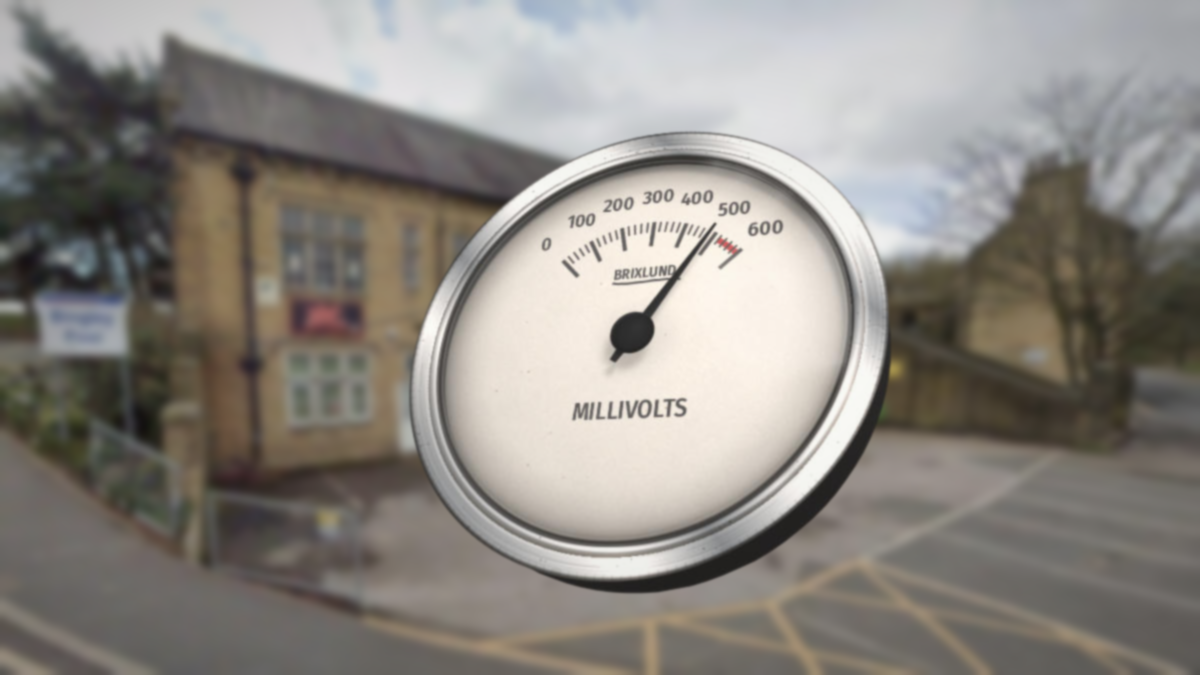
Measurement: 500 mV
